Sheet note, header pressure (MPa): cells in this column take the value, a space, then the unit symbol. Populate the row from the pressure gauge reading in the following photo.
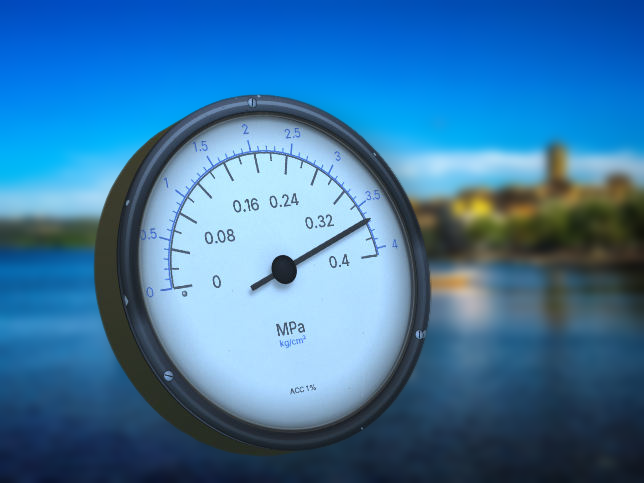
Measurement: 0.36 MPa
